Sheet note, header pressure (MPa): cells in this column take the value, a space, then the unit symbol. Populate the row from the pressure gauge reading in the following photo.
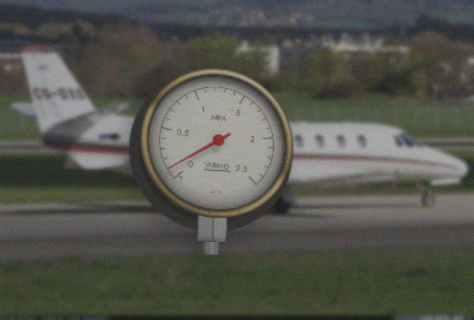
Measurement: 0.1 MPa
